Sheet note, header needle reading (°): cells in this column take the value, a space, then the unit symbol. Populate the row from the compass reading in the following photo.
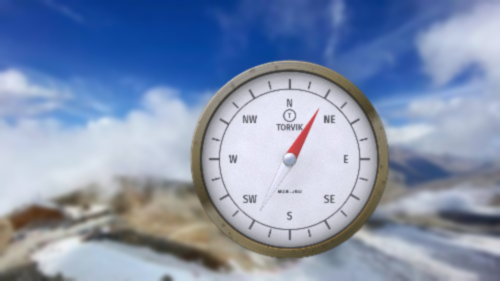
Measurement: 30 °
